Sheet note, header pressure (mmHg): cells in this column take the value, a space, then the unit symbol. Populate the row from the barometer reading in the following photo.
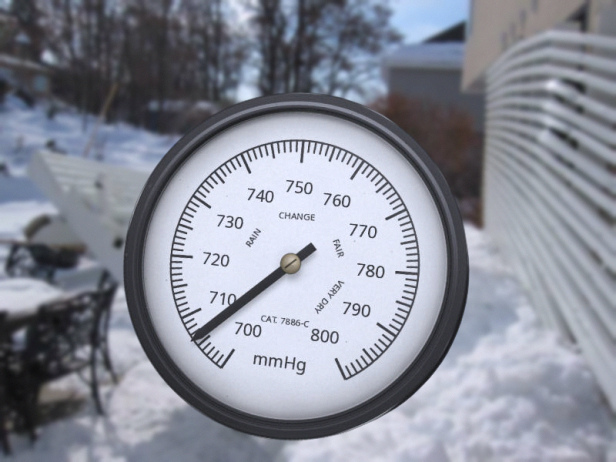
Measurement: 706 mmHg
